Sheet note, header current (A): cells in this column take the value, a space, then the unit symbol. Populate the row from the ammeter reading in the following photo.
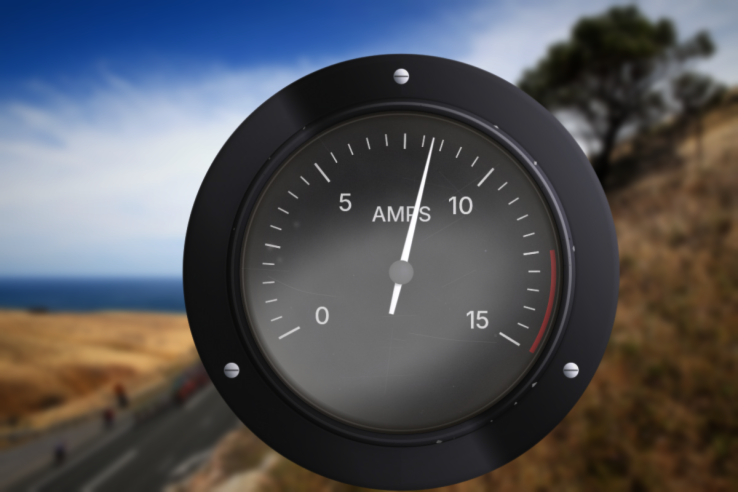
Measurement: 8.25 A
